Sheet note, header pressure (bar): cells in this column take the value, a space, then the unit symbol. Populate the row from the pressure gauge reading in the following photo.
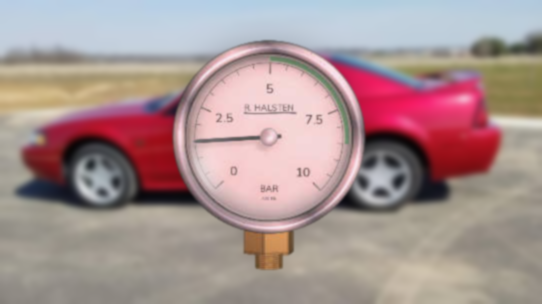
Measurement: 1.5 bar
